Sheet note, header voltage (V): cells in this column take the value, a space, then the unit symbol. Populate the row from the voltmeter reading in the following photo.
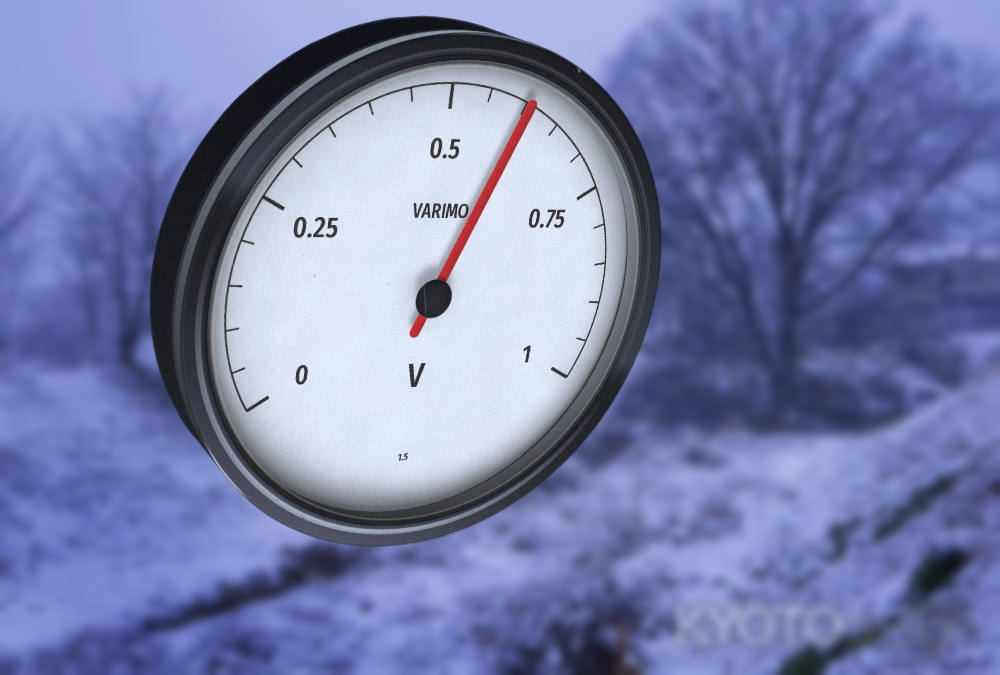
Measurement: 0.6 V
